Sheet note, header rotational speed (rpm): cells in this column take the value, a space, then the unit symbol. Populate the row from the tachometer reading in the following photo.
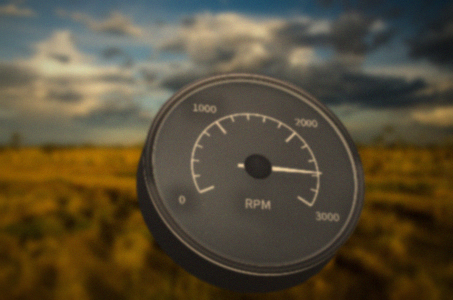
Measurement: 2600 rpm
